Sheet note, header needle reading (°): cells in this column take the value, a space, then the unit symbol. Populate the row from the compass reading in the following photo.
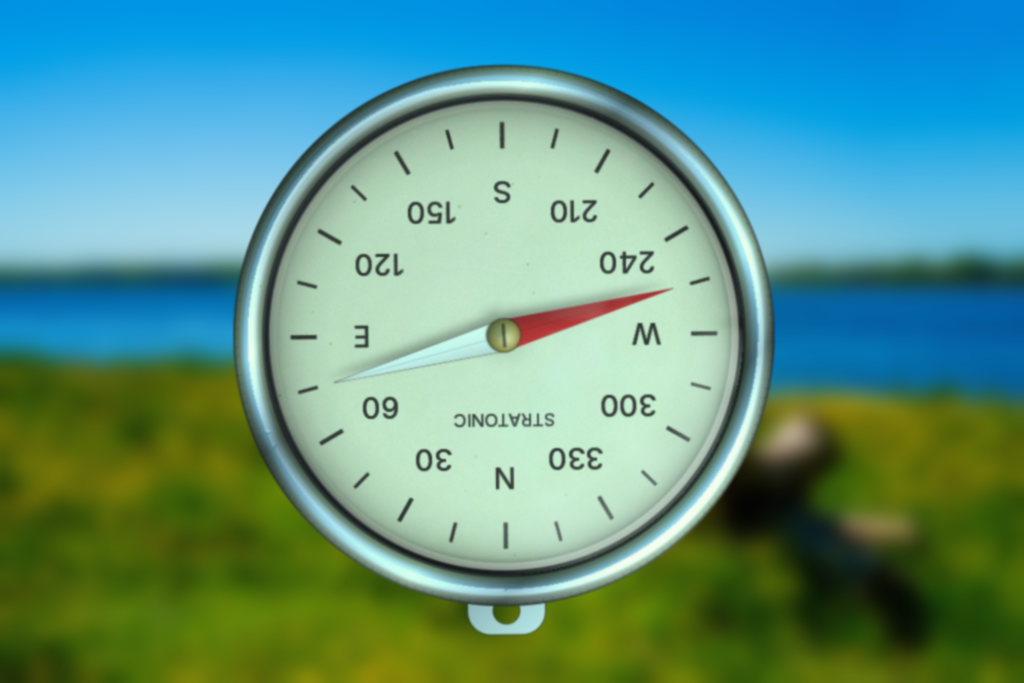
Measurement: 255 °
